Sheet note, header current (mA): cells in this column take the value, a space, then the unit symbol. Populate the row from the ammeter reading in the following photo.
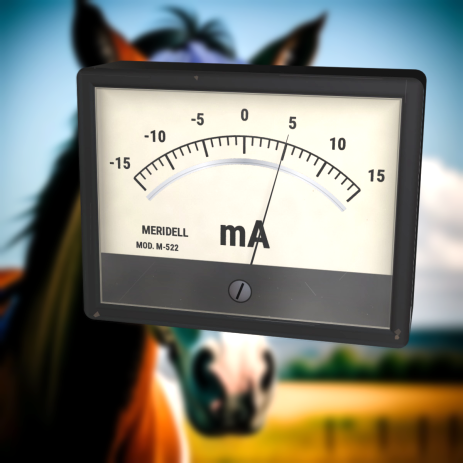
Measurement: 5 mA
